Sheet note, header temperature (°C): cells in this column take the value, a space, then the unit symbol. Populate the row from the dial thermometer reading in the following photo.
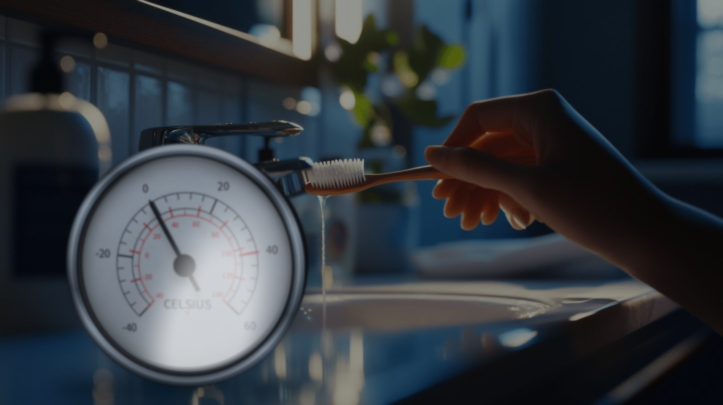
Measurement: 0 °C
